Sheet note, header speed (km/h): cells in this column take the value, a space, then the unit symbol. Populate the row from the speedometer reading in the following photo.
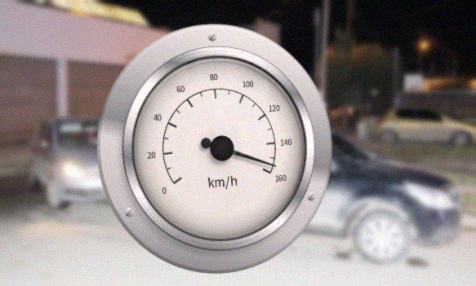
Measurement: 155 km/h
